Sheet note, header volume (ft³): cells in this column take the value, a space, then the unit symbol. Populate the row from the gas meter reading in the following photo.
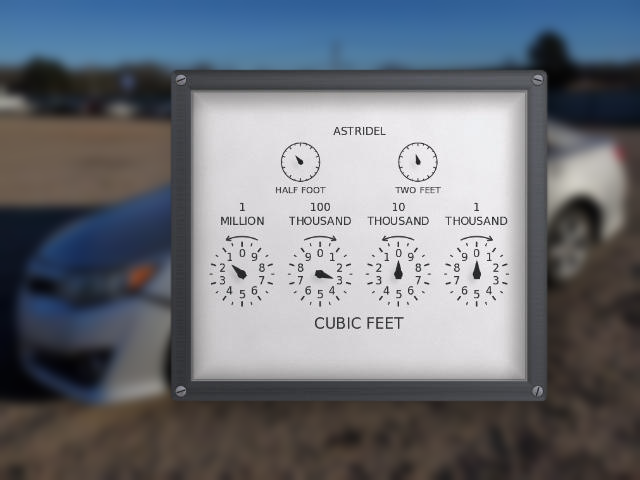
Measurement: 130000 ft³
